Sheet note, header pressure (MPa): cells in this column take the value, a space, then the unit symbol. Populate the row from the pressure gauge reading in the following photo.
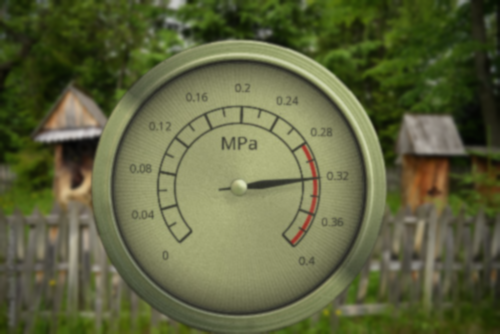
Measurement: 0.32 MPa
